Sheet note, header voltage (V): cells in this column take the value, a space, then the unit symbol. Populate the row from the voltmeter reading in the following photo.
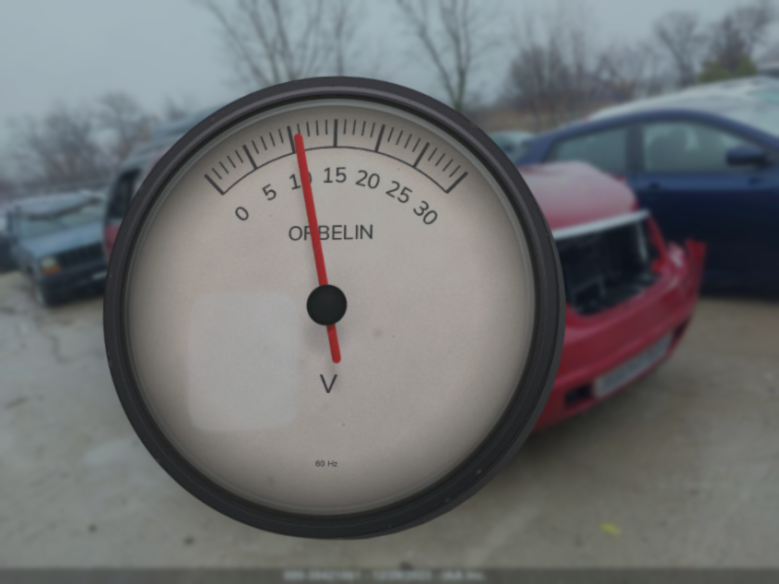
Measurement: 11 V
